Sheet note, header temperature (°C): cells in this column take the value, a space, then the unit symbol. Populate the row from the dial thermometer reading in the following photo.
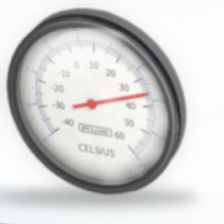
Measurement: 35 °C
